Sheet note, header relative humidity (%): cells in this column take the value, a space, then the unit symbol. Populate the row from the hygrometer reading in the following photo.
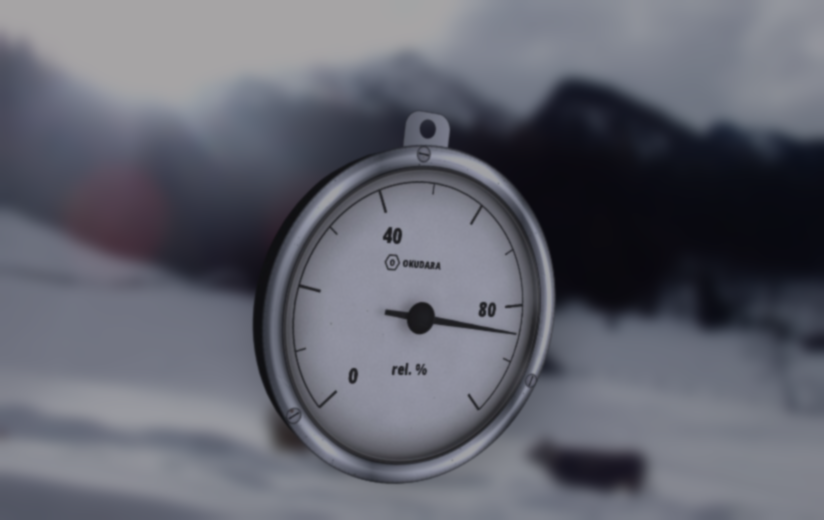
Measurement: 85 %
